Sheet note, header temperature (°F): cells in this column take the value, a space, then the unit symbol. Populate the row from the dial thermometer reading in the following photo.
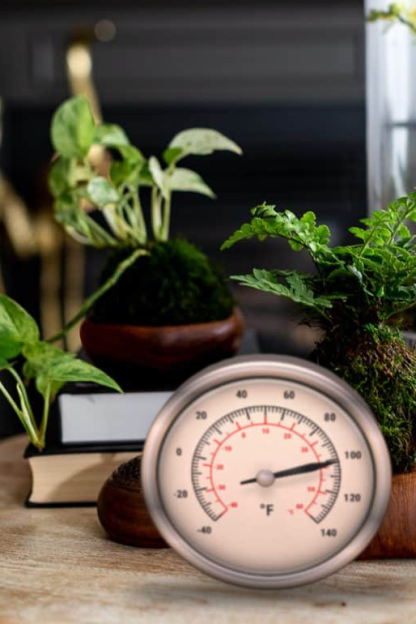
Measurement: 100 °F
